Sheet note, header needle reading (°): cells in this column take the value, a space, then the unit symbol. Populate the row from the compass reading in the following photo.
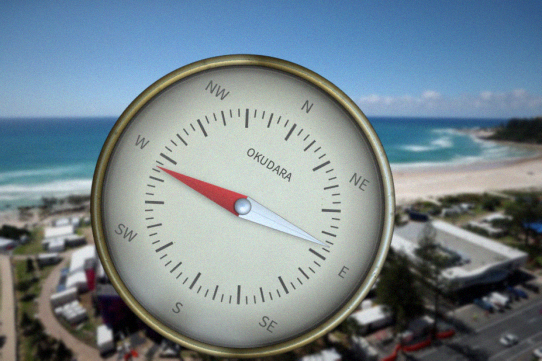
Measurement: 262.5 °
